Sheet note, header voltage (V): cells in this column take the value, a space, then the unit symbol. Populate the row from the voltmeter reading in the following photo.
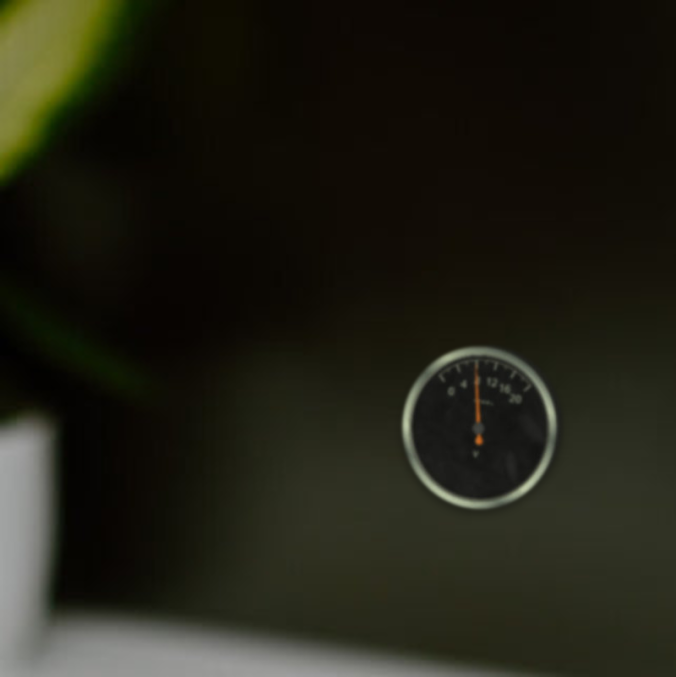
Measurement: 8 V
